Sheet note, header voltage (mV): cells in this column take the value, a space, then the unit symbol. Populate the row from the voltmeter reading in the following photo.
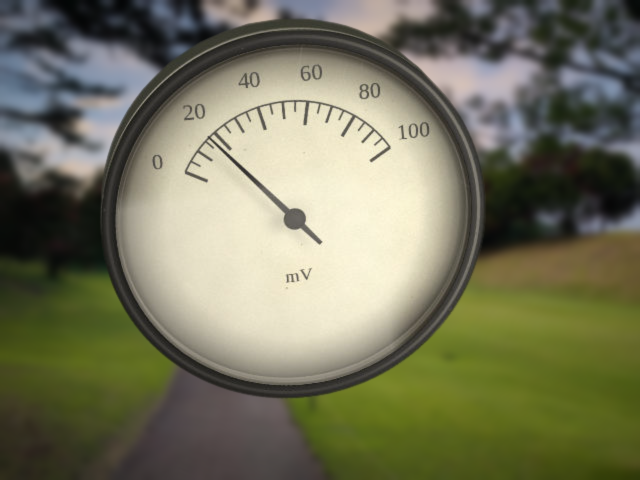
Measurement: 17.5 mV
